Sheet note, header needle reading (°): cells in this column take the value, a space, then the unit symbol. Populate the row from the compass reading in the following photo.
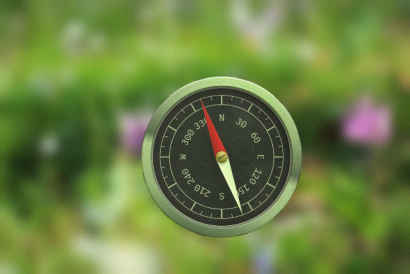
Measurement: 340 °
